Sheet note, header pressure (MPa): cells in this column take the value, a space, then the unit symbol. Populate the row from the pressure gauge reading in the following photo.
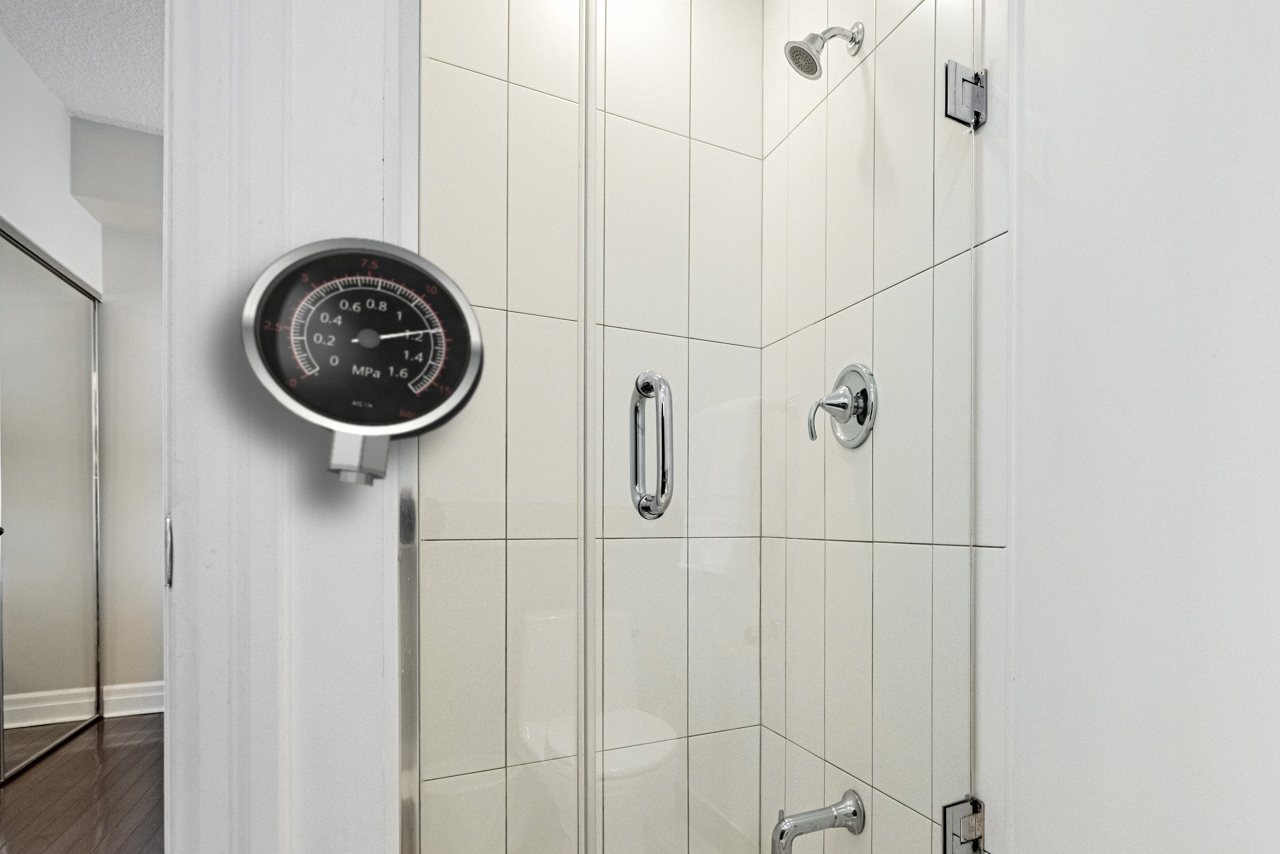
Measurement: 1.2 MPa
